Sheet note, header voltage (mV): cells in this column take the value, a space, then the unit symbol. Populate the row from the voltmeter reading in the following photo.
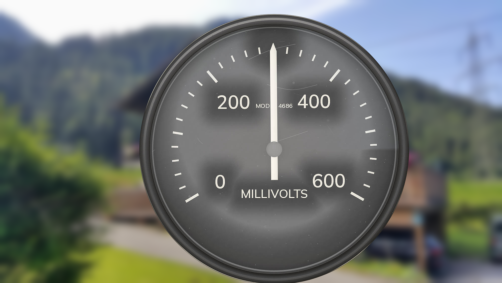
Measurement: 300 mV
